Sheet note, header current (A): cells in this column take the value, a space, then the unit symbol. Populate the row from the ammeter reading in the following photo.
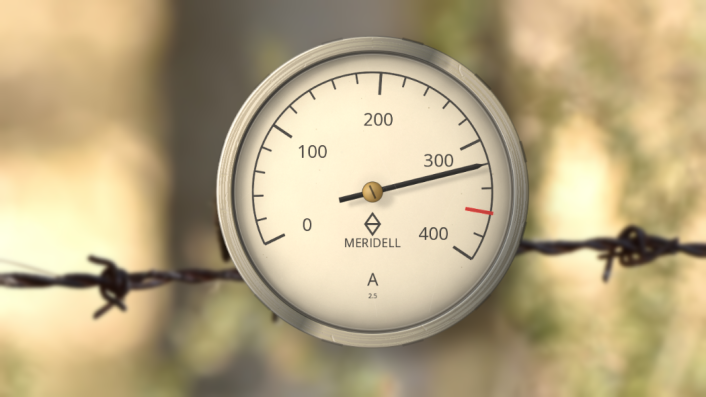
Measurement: 320 A
